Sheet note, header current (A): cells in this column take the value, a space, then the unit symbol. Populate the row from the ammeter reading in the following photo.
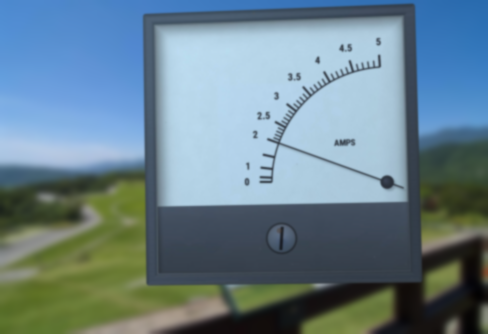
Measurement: 2 A
